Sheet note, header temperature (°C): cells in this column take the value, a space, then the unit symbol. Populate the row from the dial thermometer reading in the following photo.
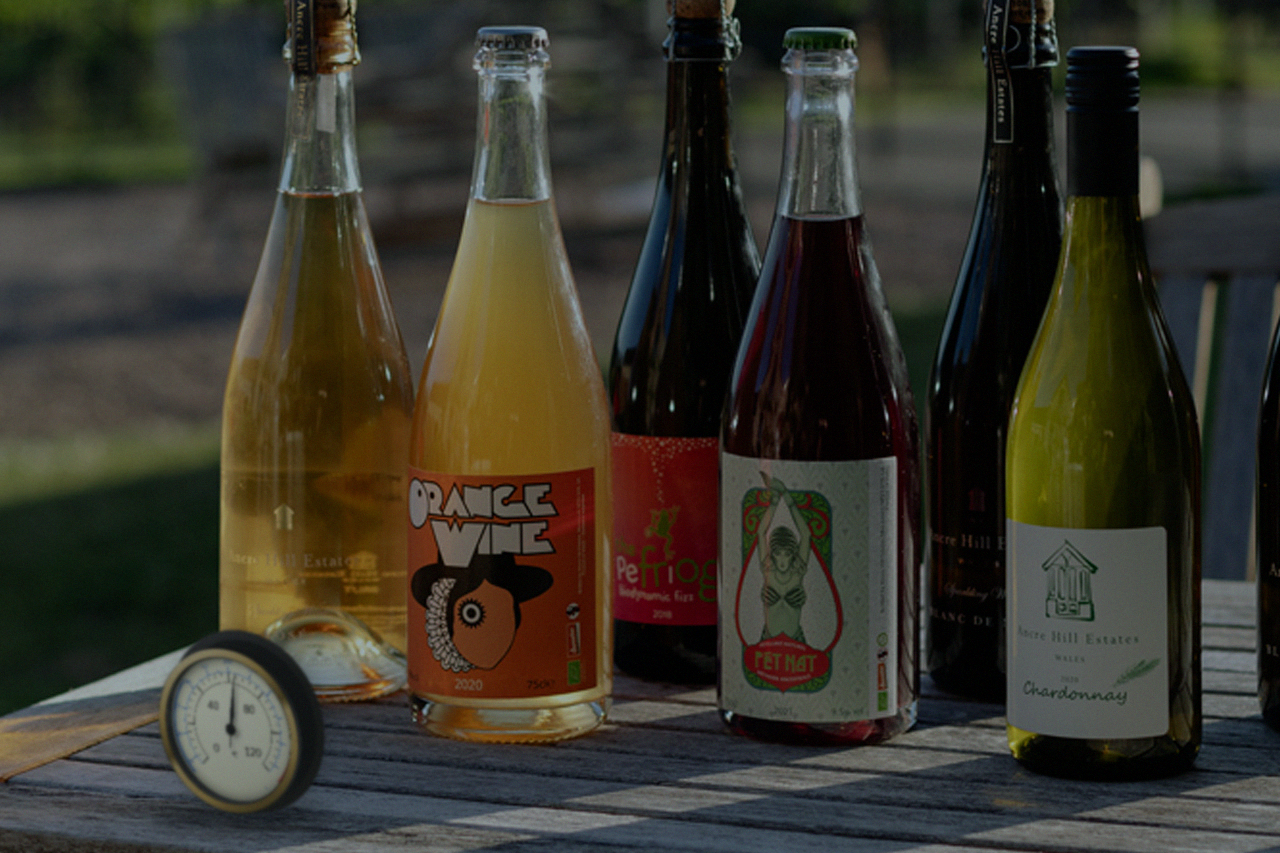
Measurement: 64 °C
